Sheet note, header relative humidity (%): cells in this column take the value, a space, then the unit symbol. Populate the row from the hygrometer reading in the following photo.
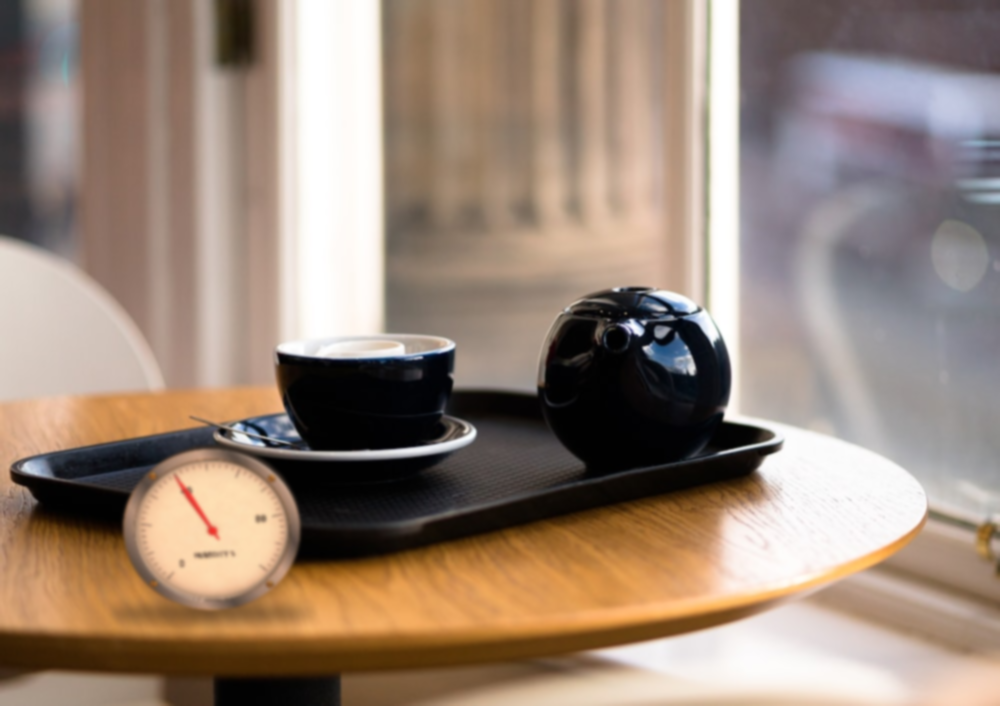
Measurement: 40 %
